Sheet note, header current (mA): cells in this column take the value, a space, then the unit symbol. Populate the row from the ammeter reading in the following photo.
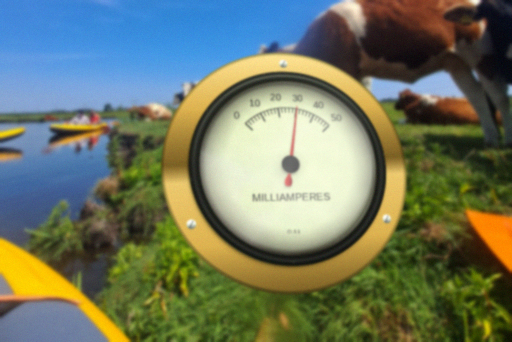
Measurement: 30 mA
